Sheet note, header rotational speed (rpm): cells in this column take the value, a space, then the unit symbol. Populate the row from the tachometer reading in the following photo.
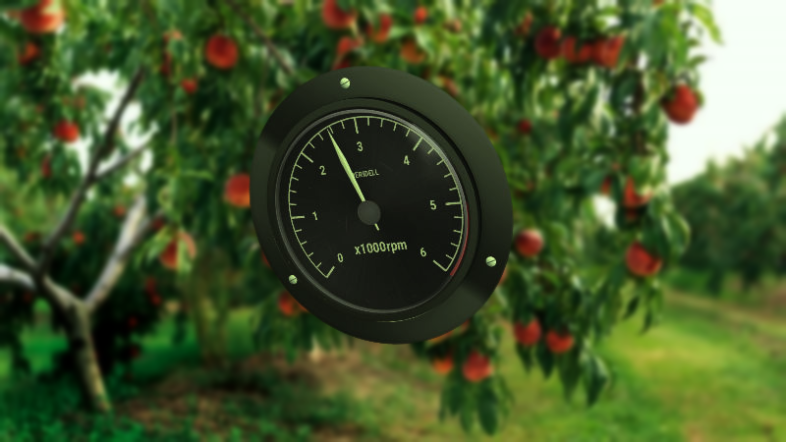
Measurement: 2600 rpm
